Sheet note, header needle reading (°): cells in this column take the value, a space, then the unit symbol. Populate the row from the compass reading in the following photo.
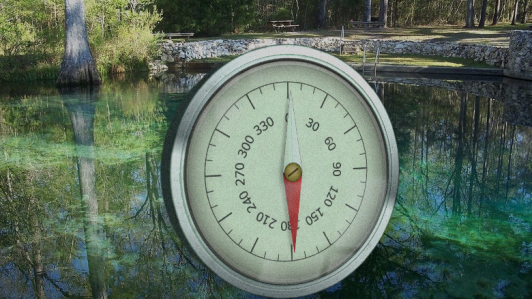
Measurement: 180 °
